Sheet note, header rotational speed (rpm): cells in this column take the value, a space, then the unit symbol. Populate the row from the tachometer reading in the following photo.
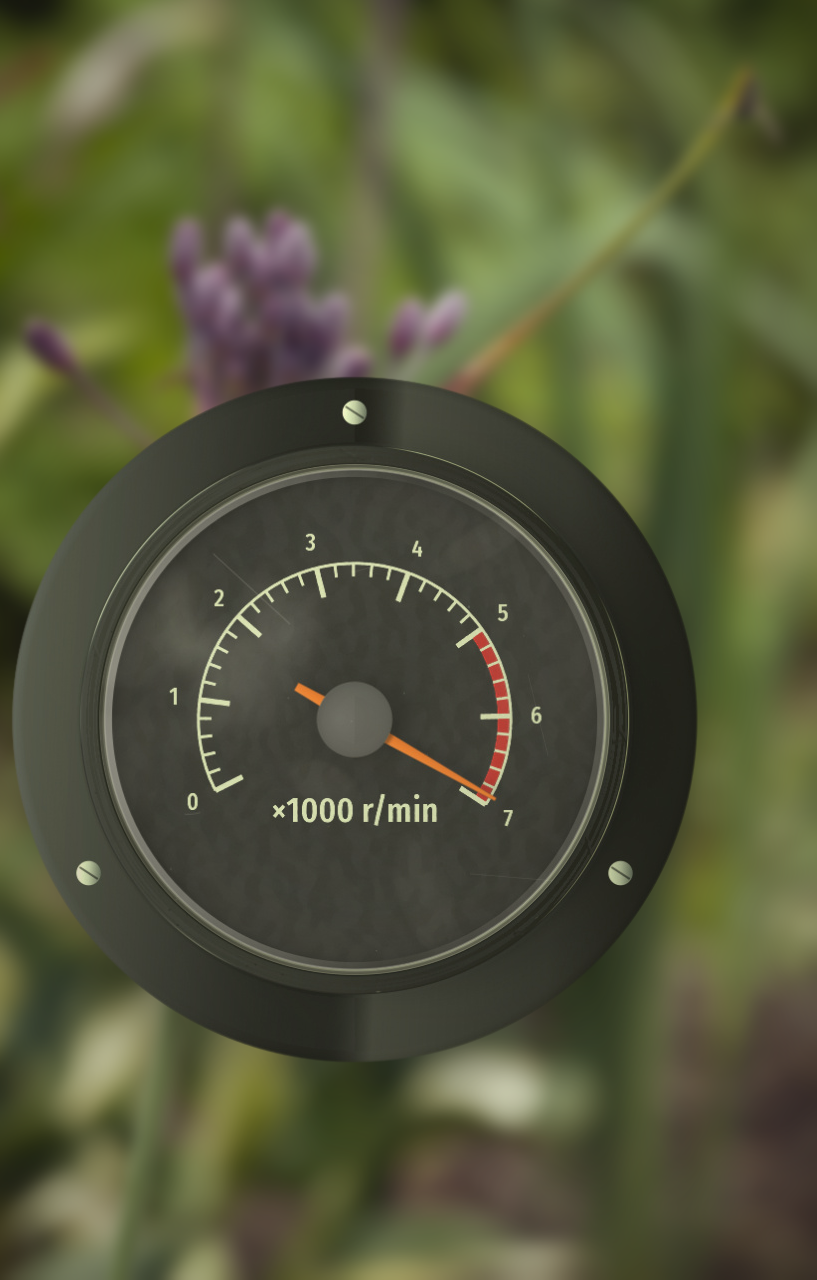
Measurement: 6900 rpm
